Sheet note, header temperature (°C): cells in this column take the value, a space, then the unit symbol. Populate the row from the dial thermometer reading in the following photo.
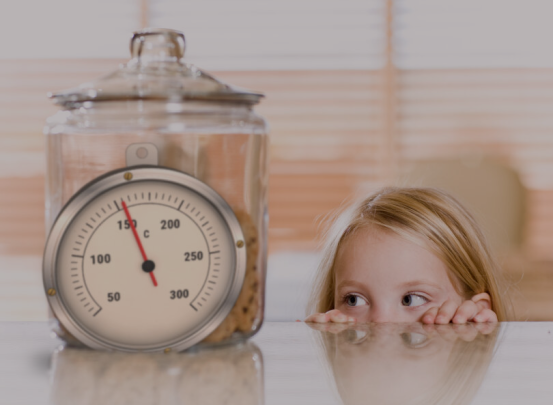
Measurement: 155 °C
